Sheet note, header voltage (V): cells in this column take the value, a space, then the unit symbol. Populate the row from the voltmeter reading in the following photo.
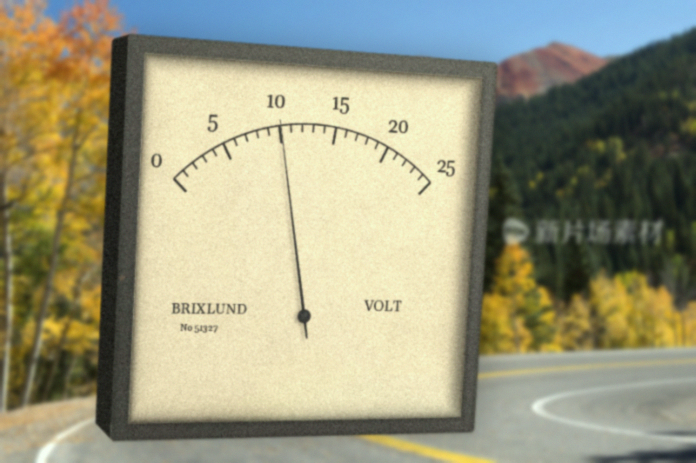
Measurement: 10 V
